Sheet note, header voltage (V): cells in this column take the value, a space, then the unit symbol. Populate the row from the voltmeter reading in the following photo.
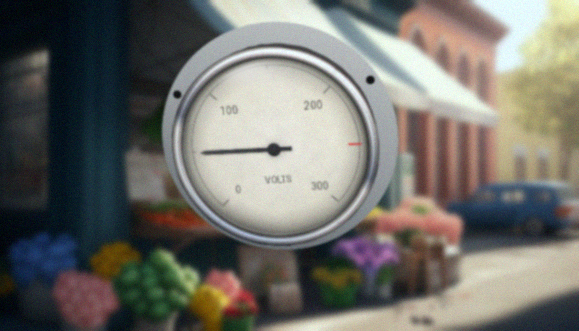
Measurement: 50 V
